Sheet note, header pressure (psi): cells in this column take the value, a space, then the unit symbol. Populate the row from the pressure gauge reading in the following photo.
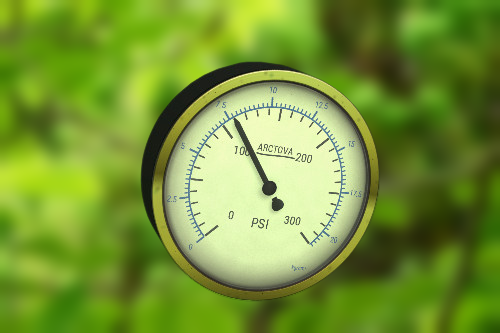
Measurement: 110 psi
